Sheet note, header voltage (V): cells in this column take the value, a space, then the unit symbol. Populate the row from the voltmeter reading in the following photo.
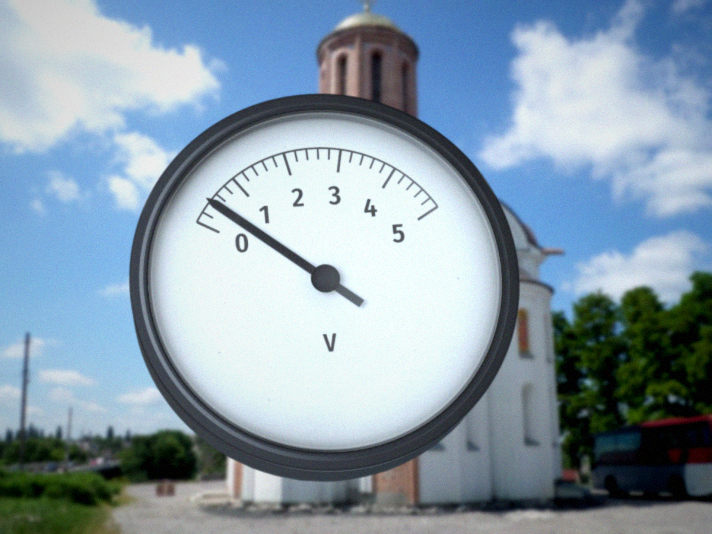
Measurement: 0.4 V
